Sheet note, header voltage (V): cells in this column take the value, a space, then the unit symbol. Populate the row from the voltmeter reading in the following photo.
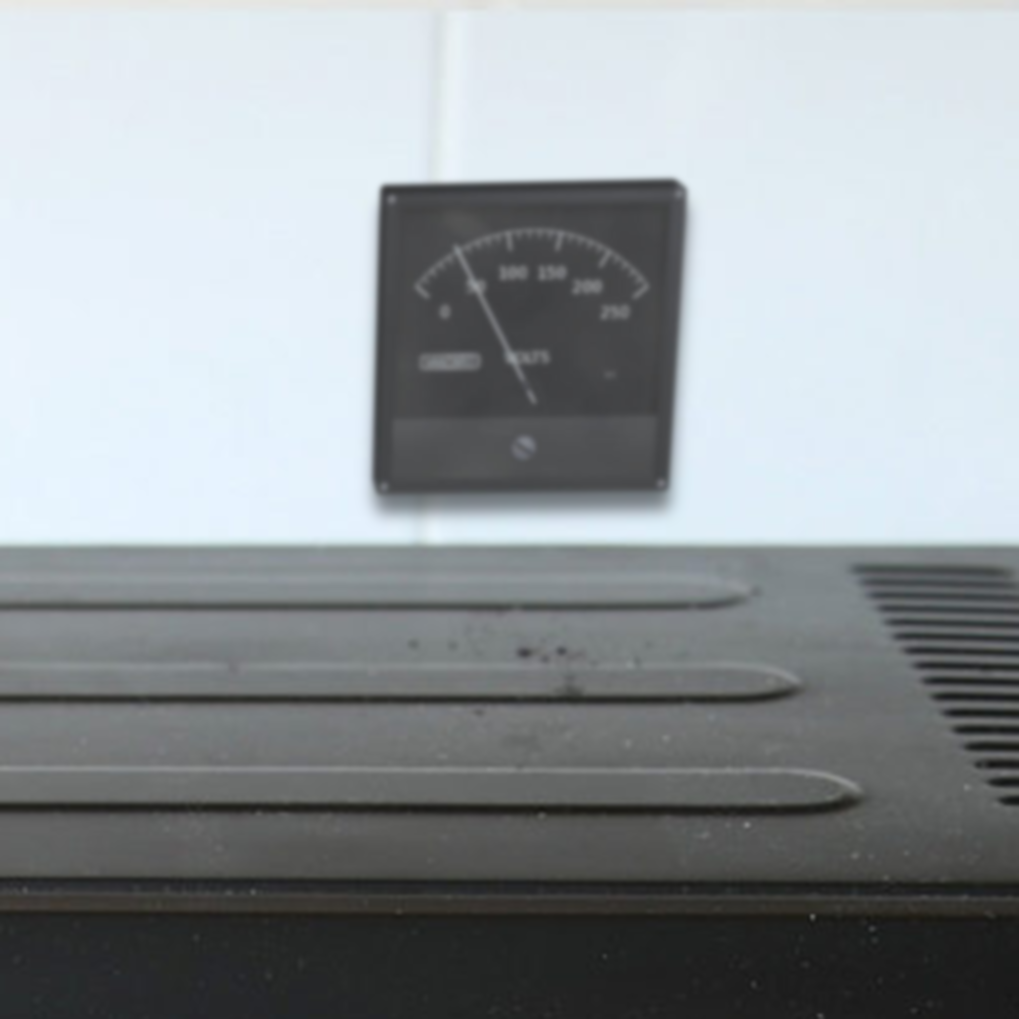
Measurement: 50 V
